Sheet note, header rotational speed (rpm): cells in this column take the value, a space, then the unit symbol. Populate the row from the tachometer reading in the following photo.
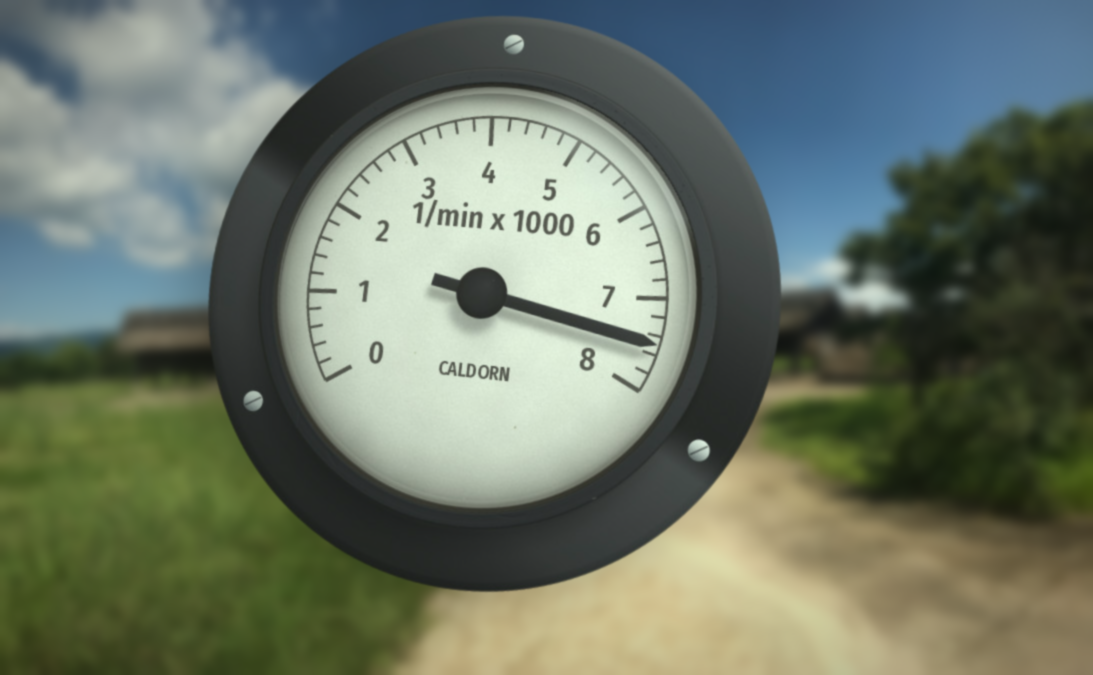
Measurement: 7500 rpm
